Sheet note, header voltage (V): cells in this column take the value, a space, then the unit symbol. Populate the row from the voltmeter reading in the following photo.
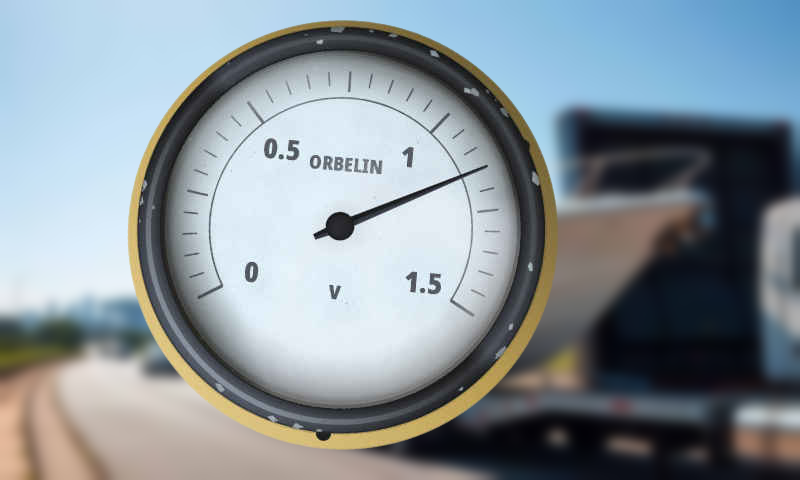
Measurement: 1.15 V
